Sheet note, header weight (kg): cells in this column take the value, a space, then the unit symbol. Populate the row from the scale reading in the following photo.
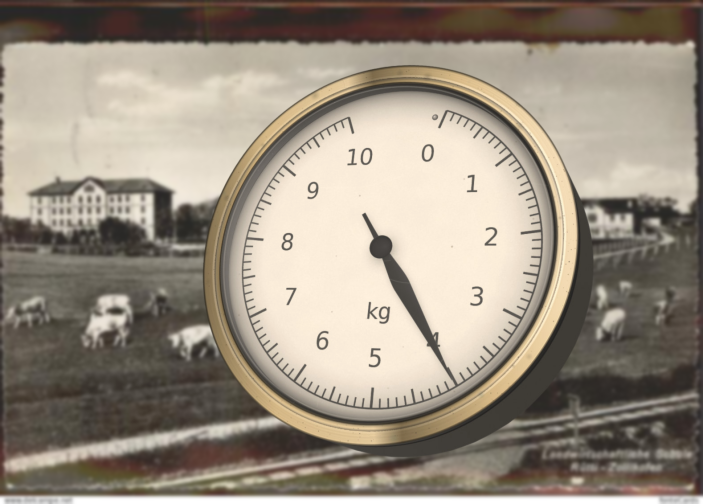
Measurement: 4 kg
